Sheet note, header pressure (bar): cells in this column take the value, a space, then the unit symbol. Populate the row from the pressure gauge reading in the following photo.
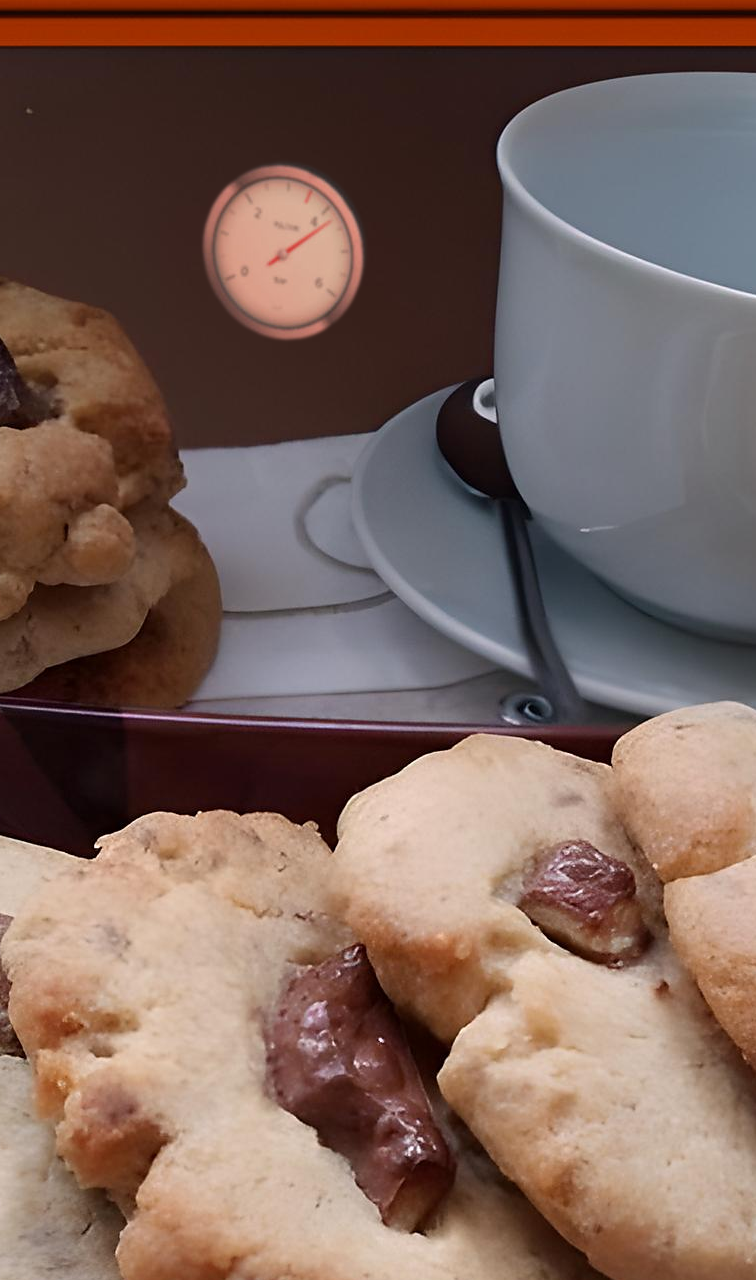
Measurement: 4.25 bar
